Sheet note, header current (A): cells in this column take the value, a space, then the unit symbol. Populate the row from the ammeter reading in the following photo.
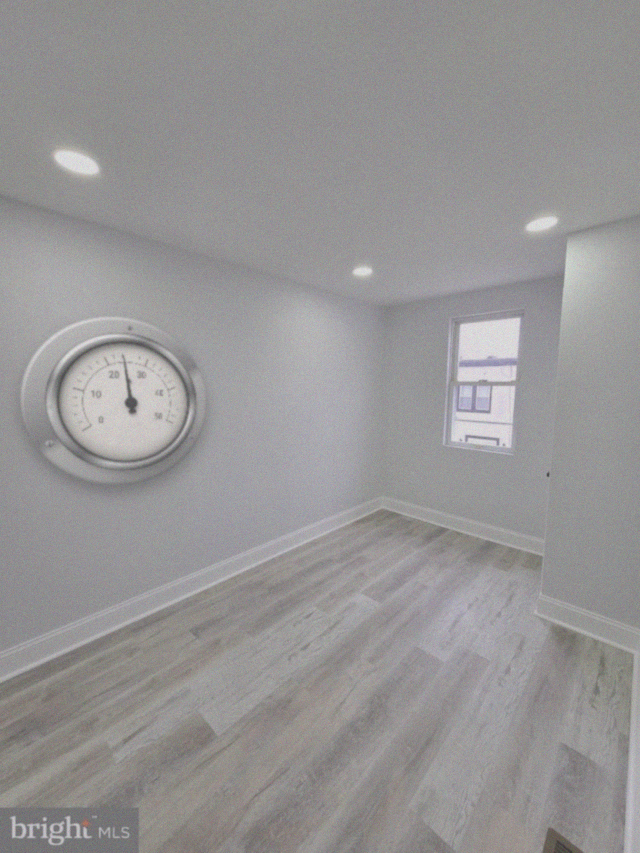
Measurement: 24 A
